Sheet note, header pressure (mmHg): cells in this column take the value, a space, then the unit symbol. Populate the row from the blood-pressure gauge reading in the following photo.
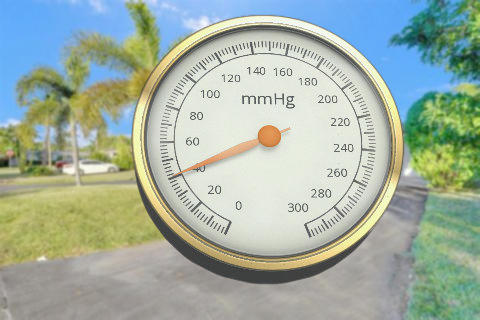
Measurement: 40 mmHg
